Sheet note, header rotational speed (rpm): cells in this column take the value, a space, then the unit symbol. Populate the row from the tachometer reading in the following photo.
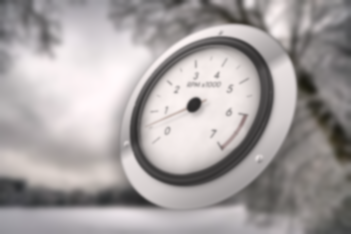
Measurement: 500 rpm
